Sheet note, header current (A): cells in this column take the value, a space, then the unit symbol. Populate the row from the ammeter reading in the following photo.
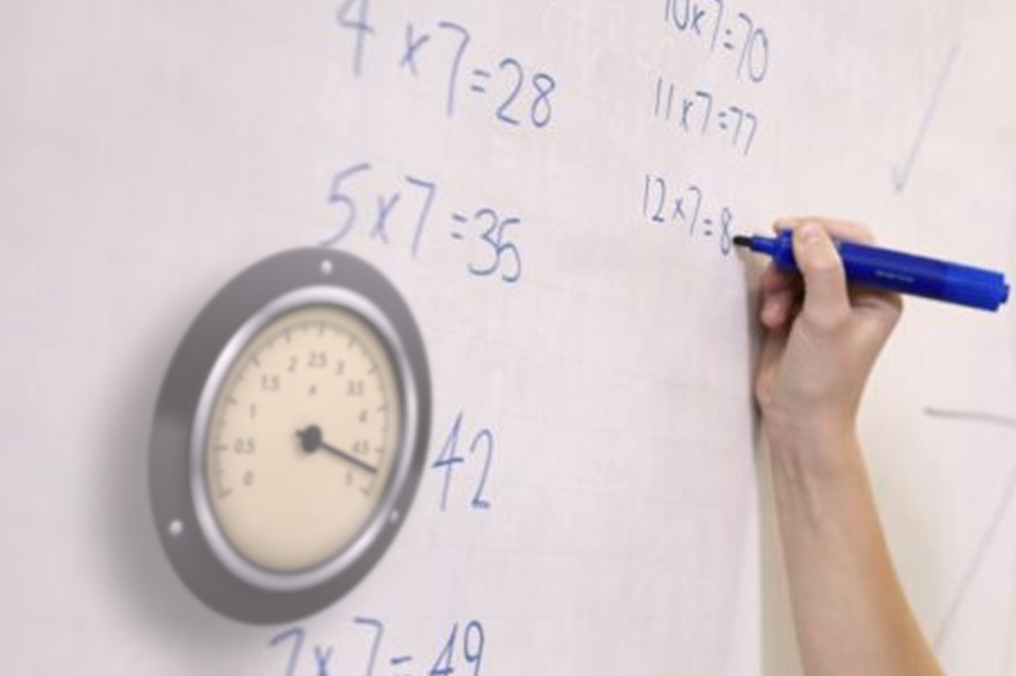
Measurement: 4.75 A
